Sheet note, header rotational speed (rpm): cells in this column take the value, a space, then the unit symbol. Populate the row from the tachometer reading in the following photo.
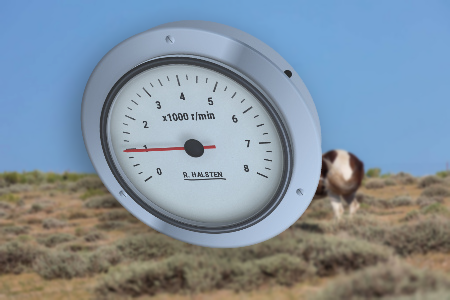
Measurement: 1000 rpm
